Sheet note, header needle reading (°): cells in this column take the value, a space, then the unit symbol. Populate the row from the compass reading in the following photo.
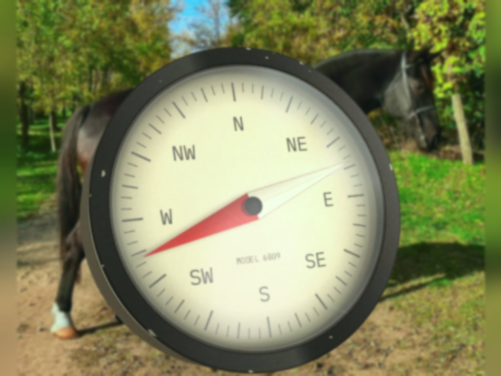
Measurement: 252.5 °
